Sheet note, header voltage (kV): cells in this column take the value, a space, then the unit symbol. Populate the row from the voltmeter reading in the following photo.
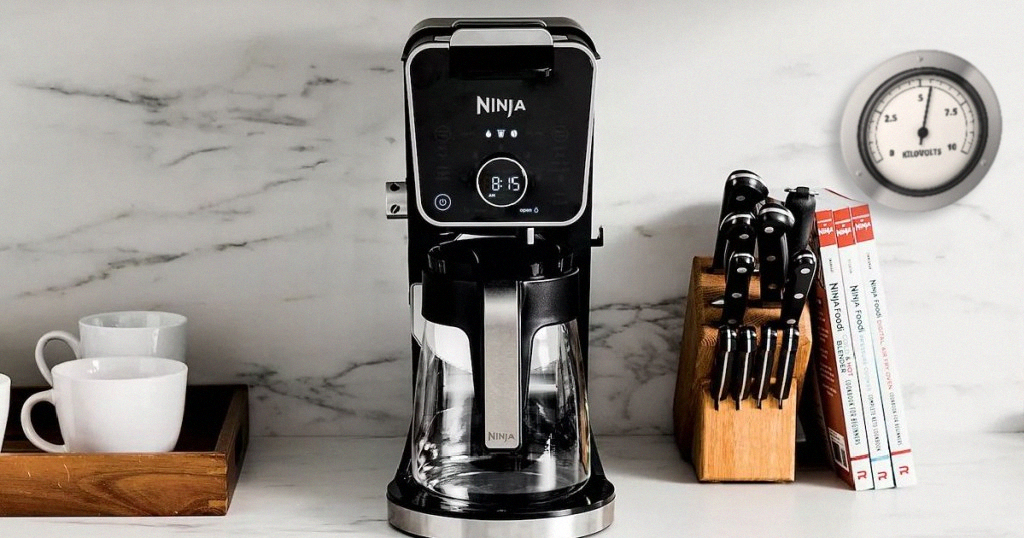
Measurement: 5.5 kV
